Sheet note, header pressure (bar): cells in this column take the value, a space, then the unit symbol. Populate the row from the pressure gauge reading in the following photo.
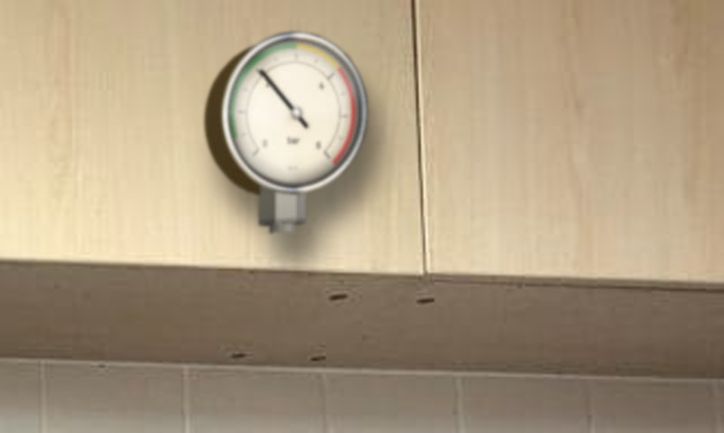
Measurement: 2 bar
